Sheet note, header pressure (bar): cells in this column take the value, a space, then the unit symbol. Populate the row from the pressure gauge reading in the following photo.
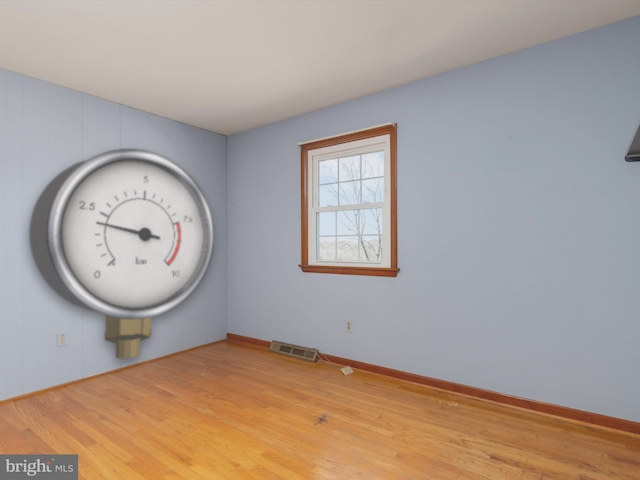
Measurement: 2 bar
